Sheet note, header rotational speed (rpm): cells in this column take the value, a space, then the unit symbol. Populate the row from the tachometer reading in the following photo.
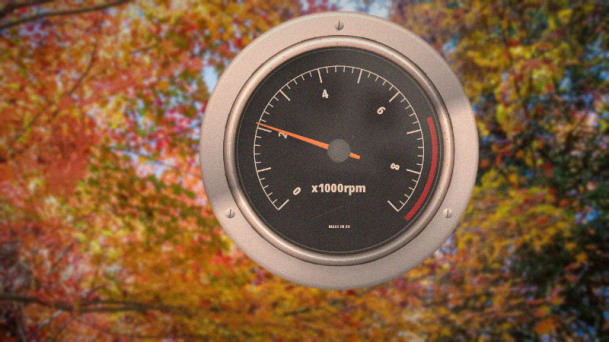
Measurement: 2100 rpm
